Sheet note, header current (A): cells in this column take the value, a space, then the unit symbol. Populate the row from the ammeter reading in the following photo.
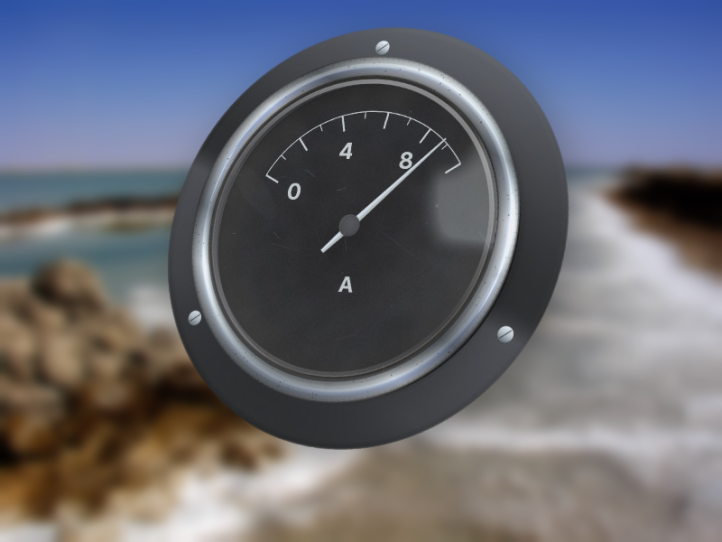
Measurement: 9 A
